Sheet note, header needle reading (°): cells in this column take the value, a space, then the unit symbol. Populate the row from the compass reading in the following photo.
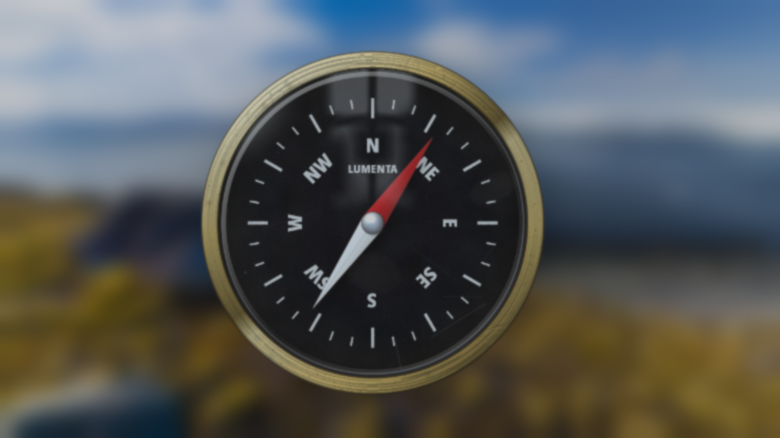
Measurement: 35 °
